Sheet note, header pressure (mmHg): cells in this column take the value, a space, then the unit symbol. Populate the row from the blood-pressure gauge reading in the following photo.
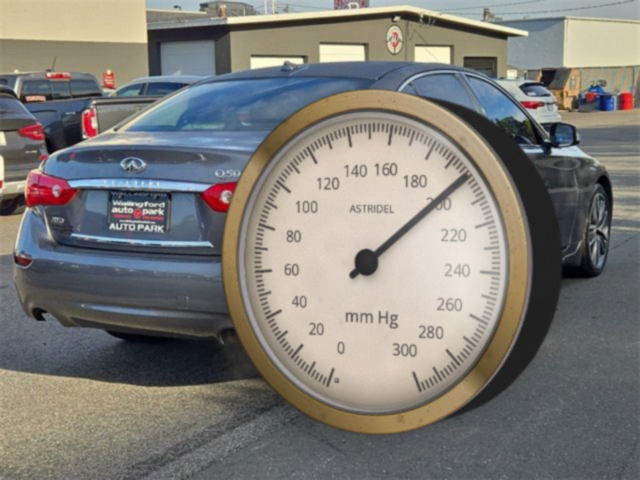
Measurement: 200 mmHg
